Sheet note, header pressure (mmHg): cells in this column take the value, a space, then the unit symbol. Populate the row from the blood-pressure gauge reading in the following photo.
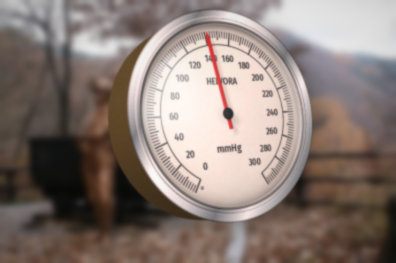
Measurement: 140 mmHg
